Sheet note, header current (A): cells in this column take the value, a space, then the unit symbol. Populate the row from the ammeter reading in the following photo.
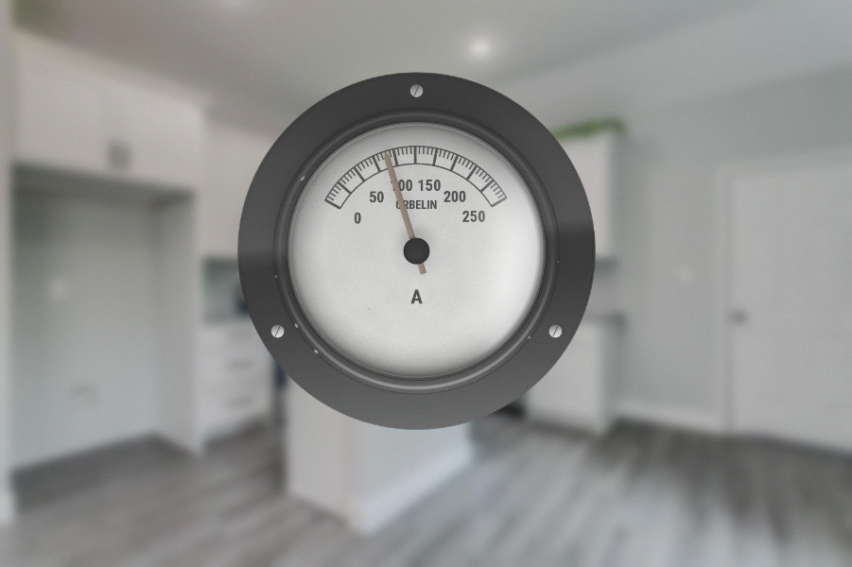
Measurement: 90 A
